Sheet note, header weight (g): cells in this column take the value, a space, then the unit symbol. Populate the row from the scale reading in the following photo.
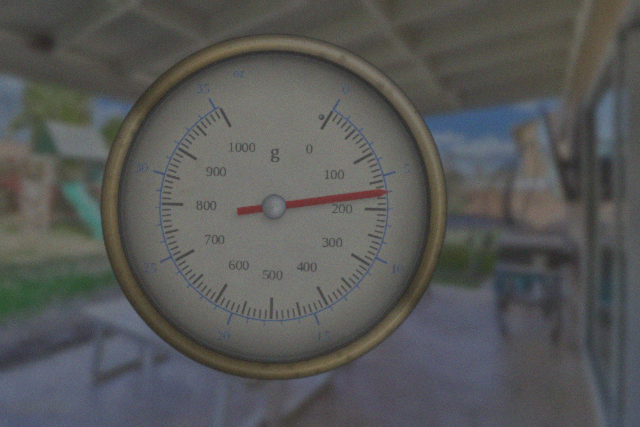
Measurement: 170 g
